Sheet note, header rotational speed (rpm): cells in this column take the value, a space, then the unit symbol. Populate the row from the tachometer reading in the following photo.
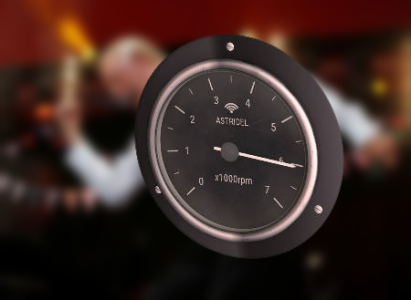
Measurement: 6000 rpm
